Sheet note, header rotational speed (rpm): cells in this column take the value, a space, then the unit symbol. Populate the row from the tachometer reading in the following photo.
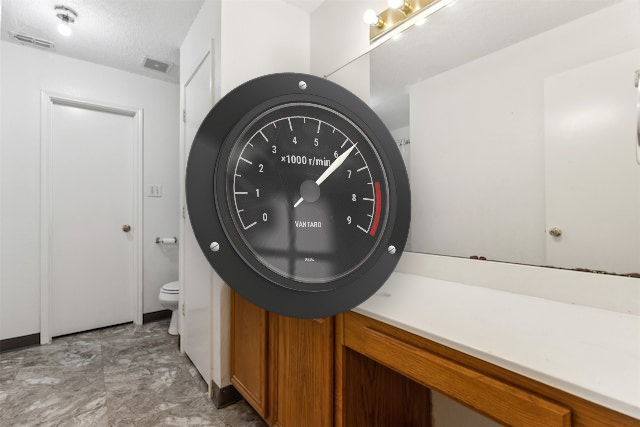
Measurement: 6250 rpm
